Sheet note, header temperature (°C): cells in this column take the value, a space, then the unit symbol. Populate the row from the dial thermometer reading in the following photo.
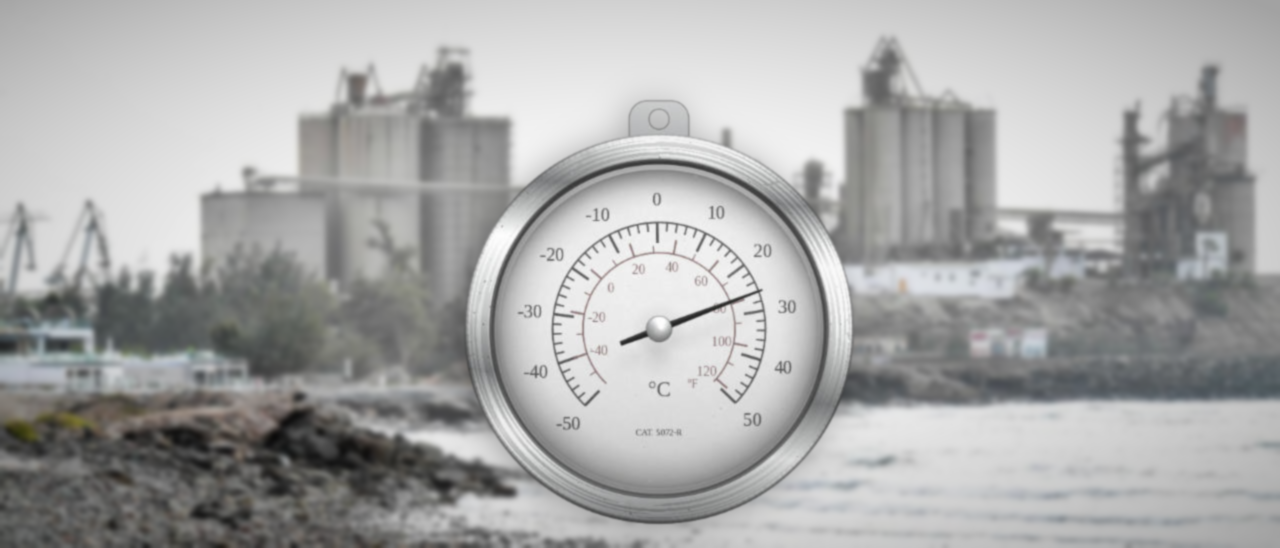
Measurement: 26 °C
